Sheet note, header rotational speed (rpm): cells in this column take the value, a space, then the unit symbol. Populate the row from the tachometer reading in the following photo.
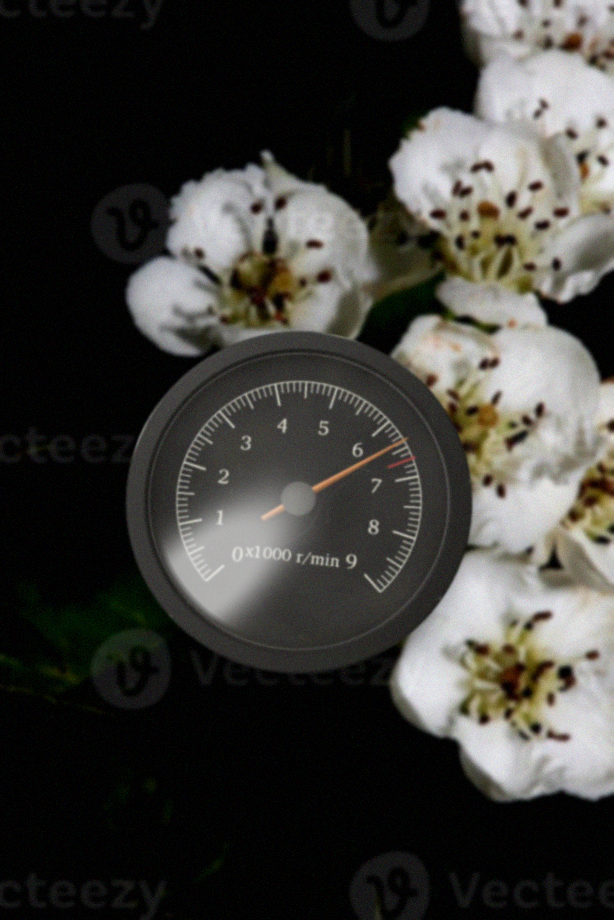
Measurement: 6400 rpm
